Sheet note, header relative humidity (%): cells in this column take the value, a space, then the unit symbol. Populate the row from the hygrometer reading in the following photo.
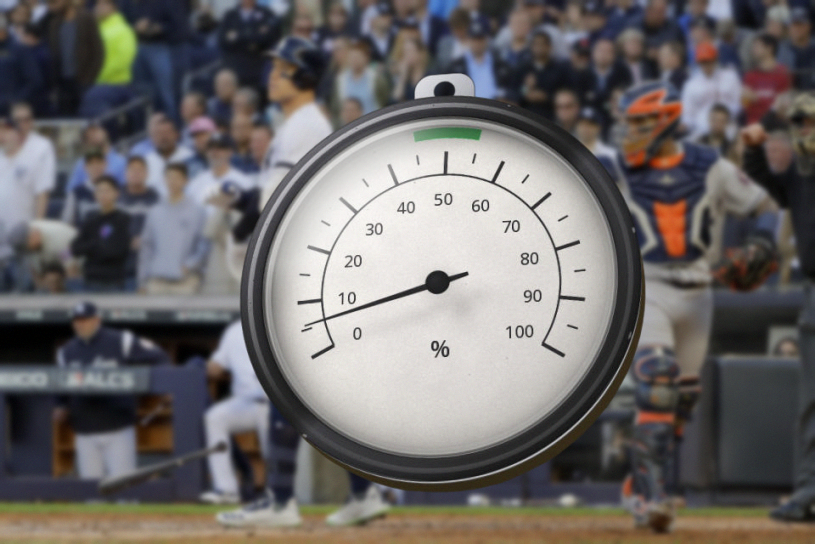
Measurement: 5 %
